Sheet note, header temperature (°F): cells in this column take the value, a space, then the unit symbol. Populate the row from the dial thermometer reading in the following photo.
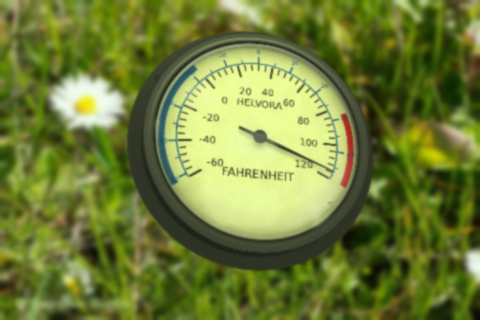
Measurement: 116 °F
